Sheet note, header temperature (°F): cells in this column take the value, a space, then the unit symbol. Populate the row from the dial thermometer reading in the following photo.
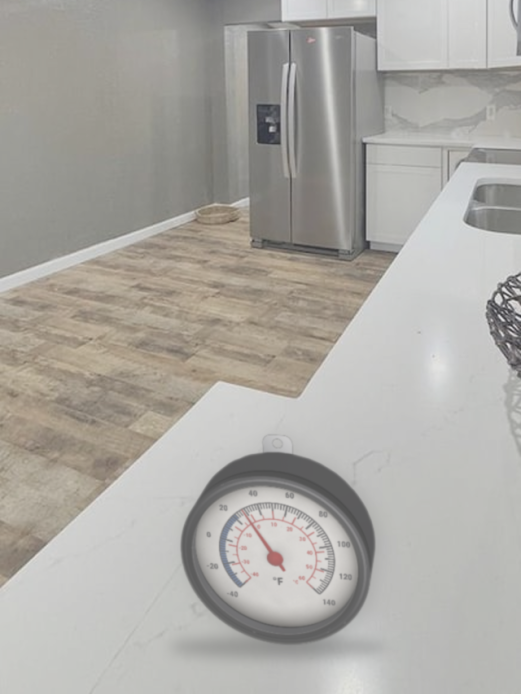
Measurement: 30 °F
